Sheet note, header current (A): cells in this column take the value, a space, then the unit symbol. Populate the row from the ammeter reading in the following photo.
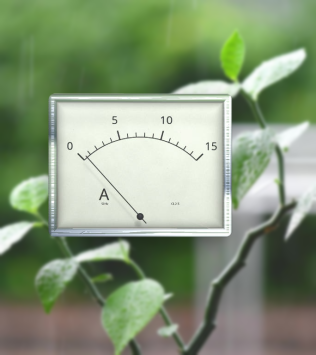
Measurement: 0.5 A
